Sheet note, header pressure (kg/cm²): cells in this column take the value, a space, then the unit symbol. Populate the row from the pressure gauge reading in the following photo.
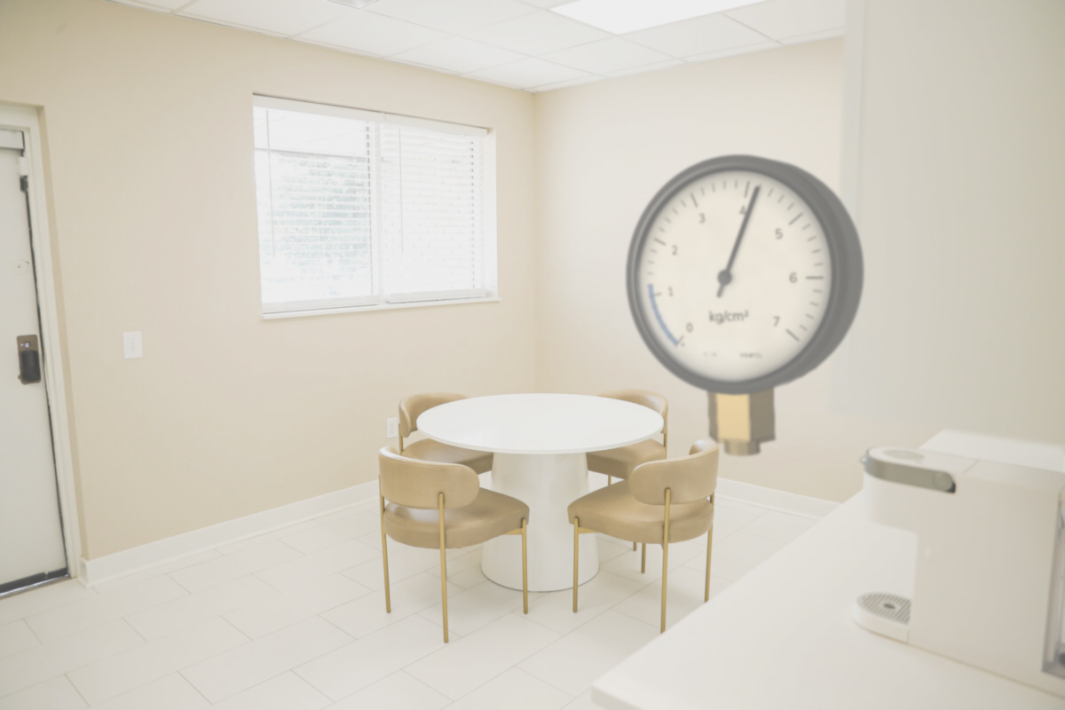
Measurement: 4.2 kg/cm²
